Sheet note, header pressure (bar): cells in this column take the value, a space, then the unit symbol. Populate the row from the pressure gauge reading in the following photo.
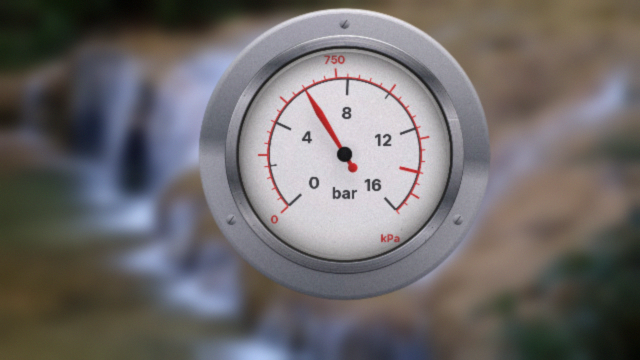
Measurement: 6 bar
